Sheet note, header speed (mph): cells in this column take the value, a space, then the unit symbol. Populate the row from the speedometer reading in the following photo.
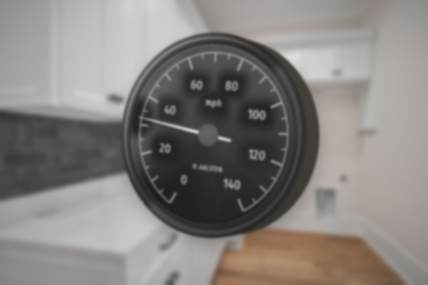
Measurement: 32.5 mph
